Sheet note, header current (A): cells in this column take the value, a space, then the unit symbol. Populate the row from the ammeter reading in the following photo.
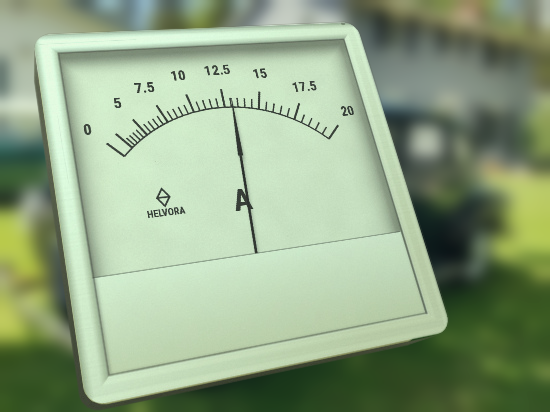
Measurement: 13 A
